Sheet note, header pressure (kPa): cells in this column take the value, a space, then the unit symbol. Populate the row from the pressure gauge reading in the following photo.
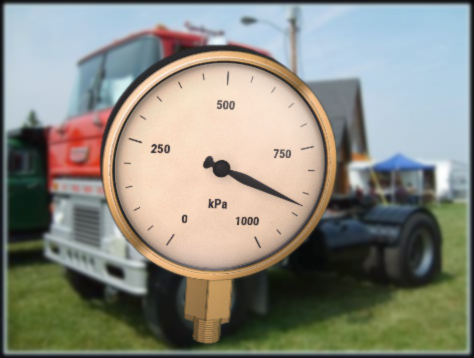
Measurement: 875 kPa
